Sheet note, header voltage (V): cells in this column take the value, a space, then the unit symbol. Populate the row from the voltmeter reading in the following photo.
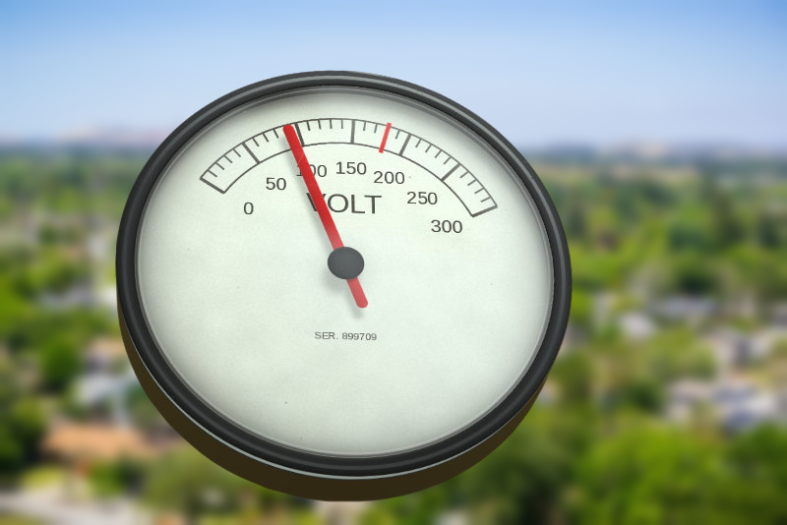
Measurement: 90 V
